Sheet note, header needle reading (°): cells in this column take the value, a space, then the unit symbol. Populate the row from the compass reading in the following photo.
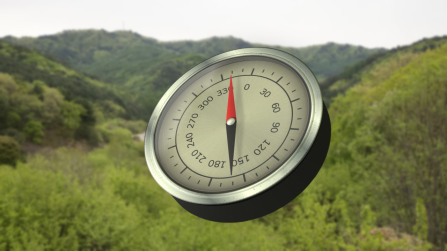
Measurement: 340 °
